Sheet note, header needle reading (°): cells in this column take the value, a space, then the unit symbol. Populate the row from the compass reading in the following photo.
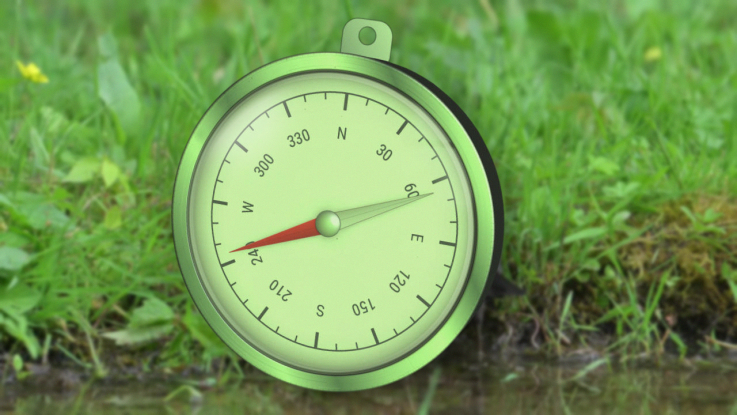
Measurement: 245 °
